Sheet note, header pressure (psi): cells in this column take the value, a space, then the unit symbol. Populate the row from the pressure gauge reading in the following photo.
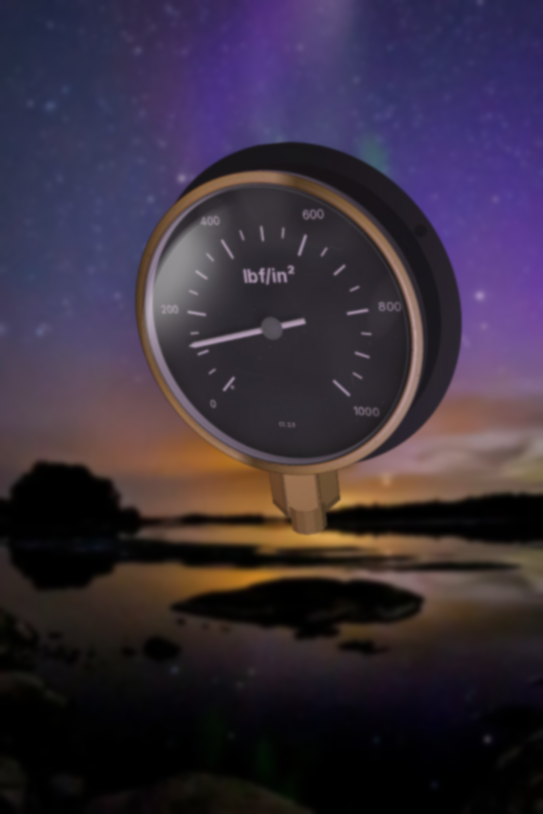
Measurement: 125 psi
